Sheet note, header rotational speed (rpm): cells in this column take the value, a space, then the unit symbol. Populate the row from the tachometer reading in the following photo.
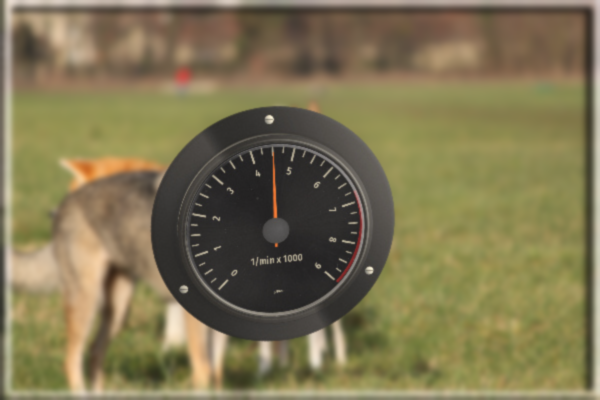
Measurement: 4500 rpm
